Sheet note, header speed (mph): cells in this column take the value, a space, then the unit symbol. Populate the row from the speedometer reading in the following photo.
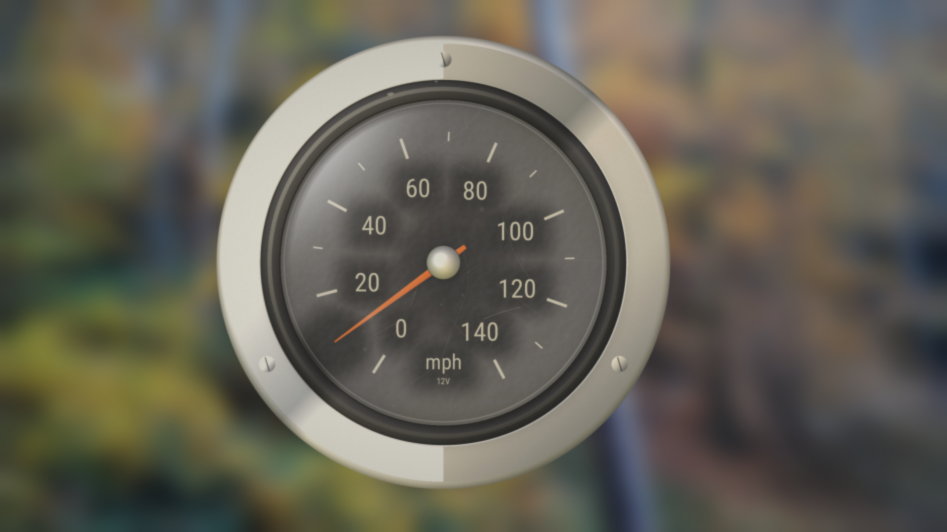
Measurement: 10 mph
